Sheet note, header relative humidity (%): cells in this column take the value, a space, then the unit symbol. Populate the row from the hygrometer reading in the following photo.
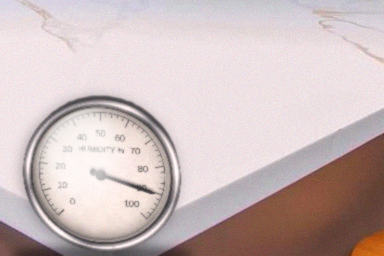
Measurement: 90 %
